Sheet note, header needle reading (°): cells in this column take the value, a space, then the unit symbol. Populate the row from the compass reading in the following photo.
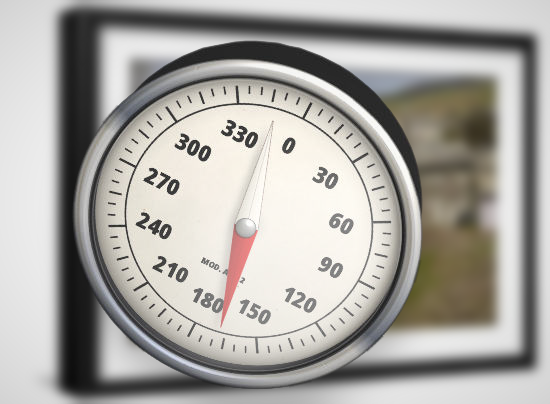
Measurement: 167.5 °
